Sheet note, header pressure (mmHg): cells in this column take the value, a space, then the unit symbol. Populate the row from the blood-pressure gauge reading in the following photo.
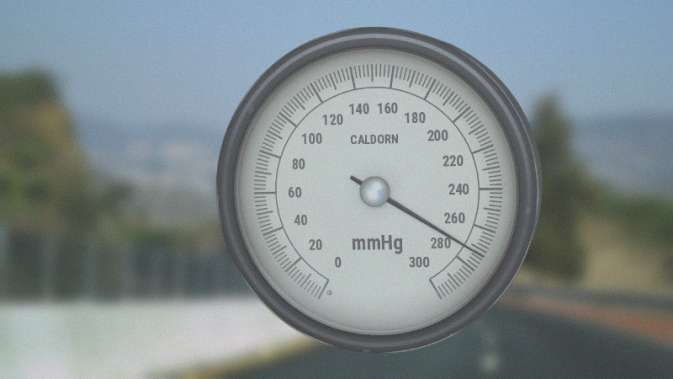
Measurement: 272 mmHg
